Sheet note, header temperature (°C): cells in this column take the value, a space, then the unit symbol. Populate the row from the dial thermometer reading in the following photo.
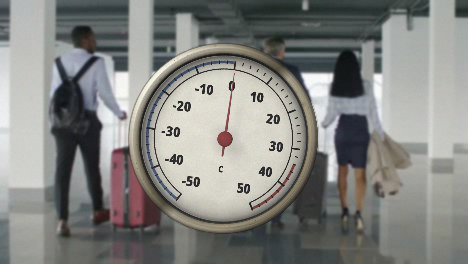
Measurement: 0 °C
